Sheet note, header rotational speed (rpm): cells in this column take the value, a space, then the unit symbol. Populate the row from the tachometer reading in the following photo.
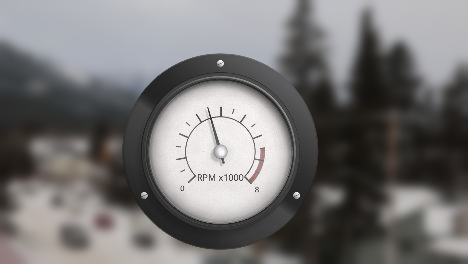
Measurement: 3500 rpm
